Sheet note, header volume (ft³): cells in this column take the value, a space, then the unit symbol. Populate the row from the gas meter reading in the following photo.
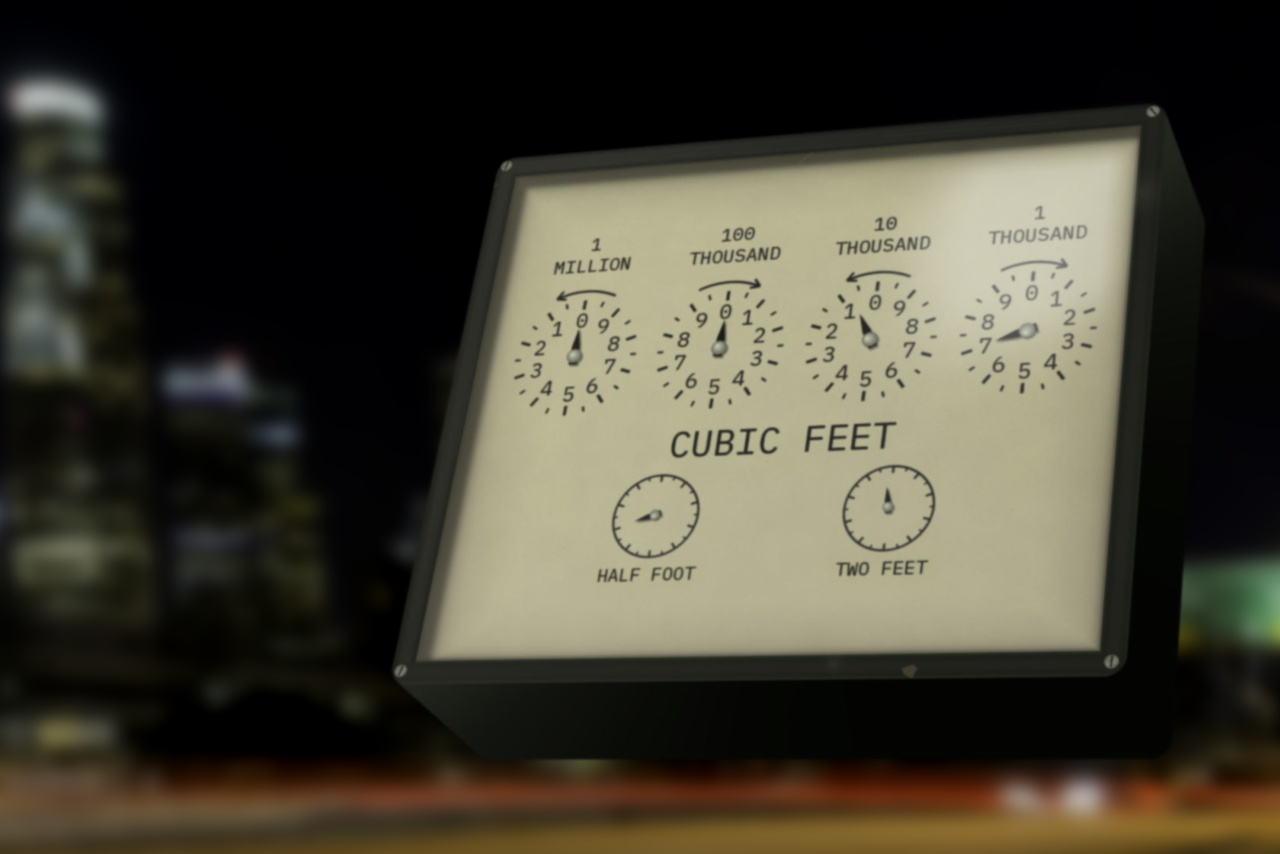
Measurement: 700 ft³
